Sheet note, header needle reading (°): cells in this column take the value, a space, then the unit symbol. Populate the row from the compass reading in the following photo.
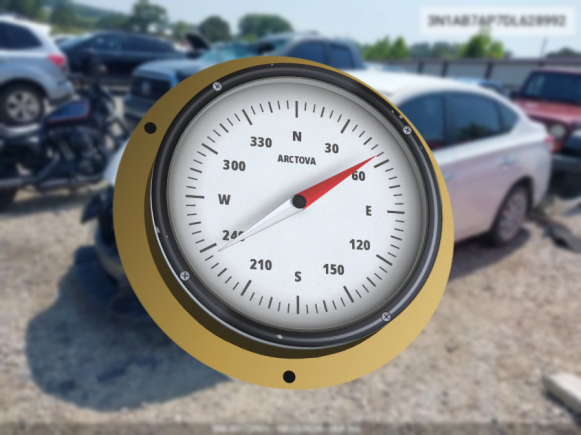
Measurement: 55 °
